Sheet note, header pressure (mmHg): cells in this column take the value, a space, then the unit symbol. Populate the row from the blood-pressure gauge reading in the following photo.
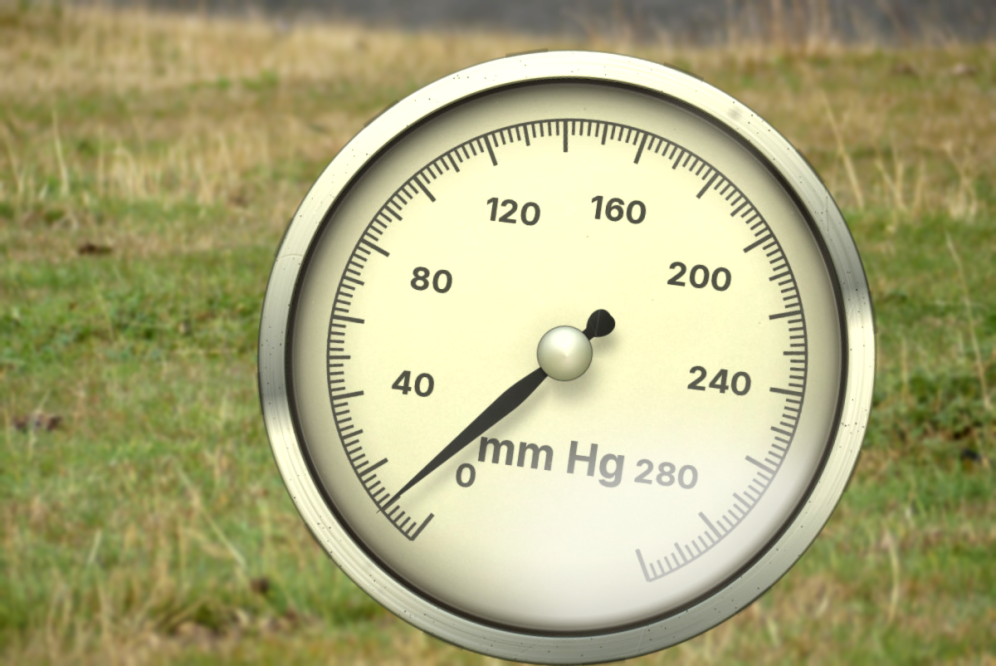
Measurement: 10 mmHg
